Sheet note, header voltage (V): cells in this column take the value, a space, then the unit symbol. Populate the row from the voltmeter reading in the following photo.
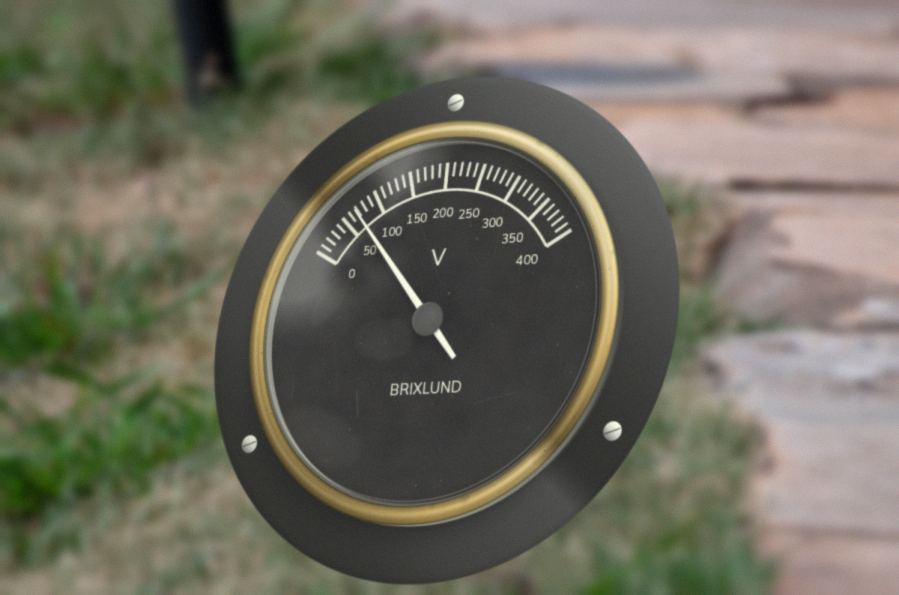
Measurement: 70 V
